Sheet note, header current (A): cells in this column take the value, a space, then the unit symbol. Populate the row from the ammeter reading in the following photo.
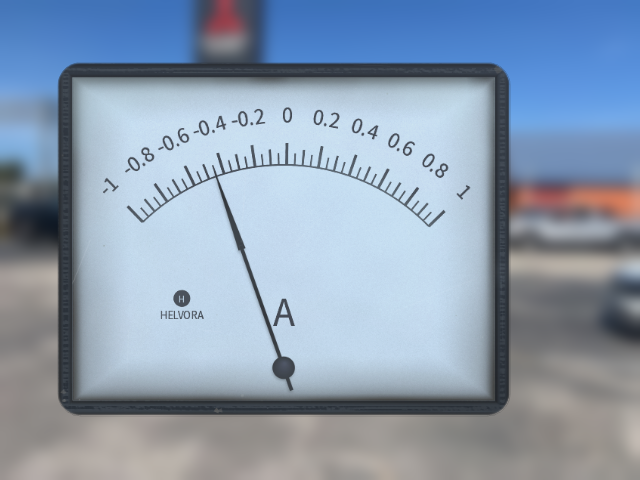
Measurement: -0.45 A
